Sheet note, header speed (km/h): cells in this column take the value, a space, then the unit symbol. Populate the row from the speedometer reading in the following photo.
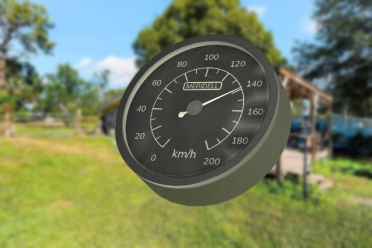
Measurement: 140 km/h
